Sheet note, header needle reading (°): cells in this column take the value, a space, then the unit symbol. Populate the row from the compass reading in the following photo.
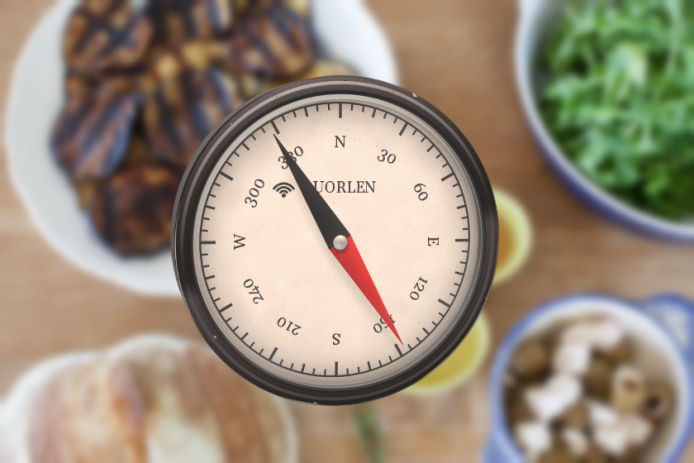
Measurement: 147.5 °
